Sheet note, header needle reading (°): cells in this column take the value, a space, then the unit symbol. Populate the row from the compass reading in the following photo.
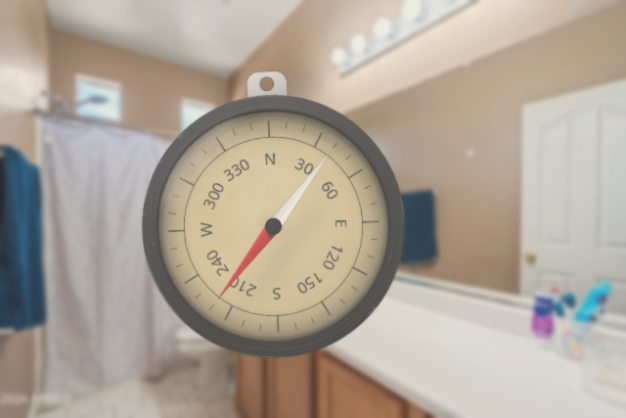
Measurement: 220 °
